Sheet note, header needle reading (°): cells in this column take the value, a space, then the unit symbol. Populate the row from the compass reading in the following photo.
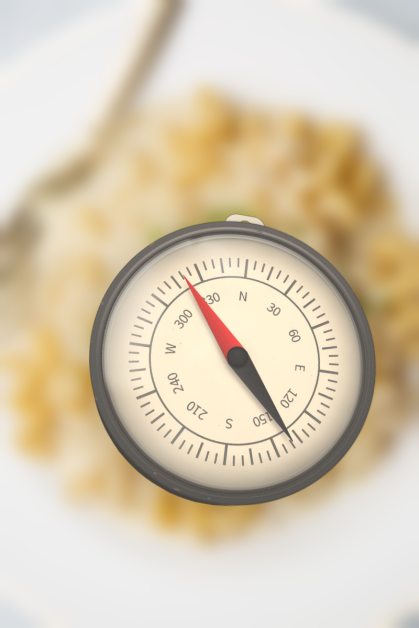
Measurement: 320 °
